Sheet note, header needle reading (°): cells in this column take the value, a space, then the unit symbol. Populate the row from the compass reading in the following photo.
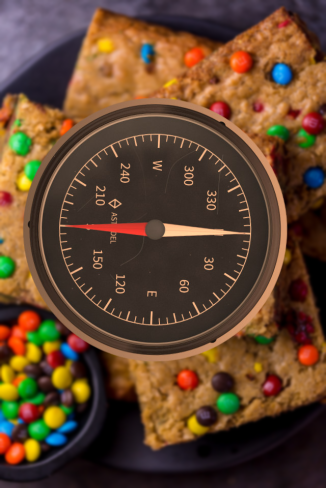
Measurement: 180 °
